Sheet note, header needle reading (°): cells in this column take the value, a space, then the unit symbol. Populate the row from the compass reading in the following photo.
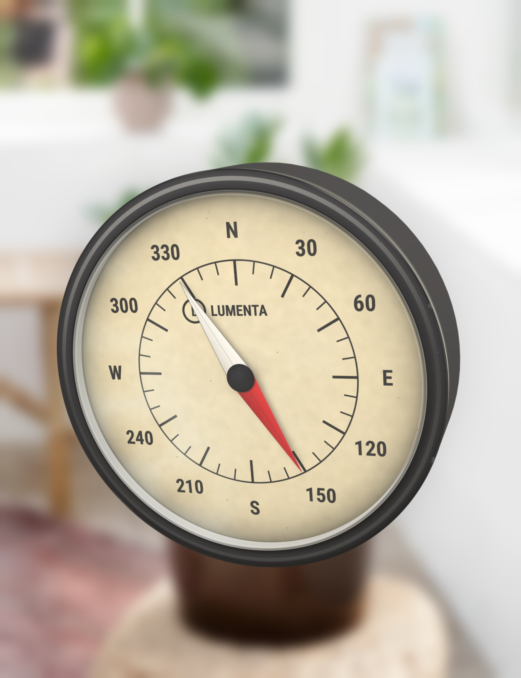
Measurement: 150 °
